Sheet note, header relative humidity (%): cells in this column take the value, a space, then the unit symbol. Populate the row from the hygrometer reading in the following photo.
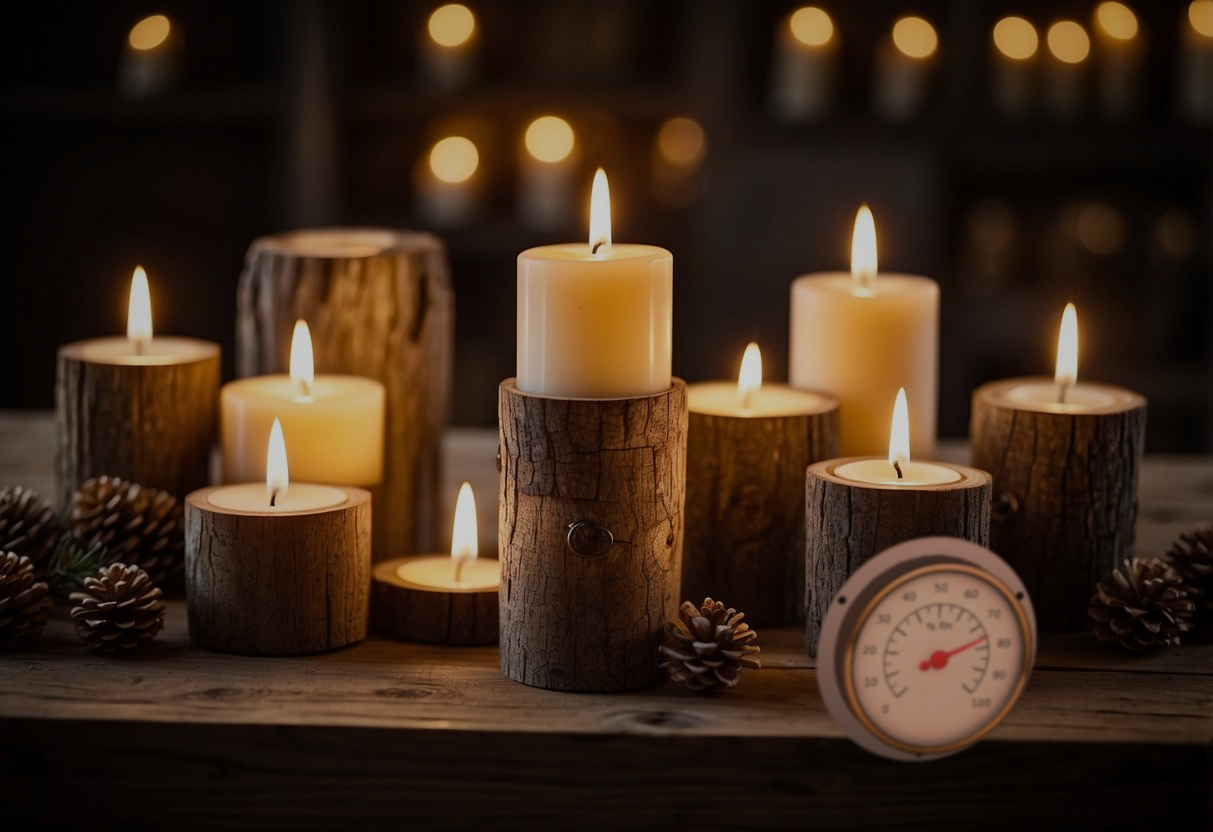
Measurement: 75 %
